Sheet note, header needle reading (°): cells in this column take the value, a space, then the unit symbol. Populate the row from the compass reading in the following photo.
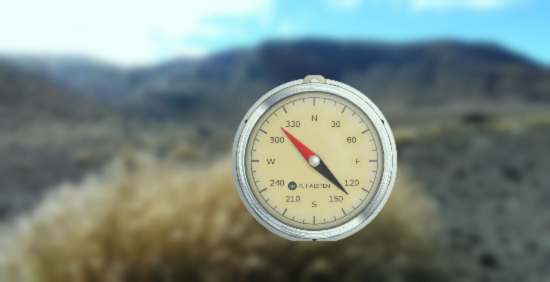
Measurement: 315 °
